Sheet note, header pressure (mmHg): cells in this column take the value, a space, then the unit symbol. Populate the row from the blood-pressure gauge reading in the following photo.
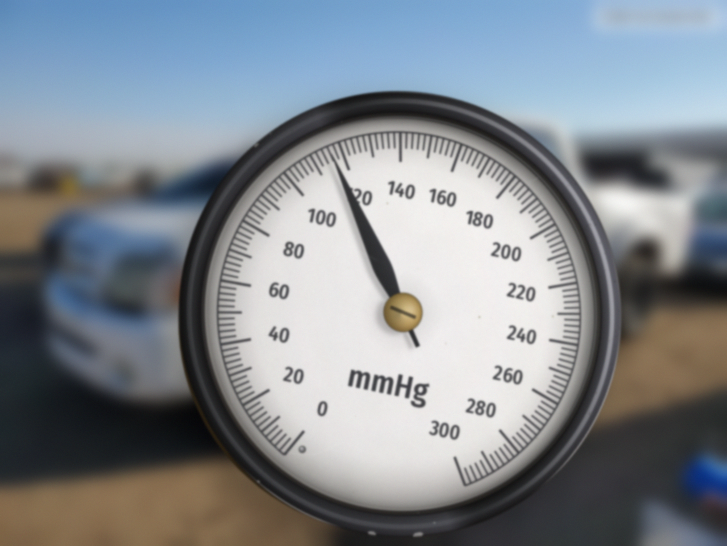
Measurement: 116 mmHg
